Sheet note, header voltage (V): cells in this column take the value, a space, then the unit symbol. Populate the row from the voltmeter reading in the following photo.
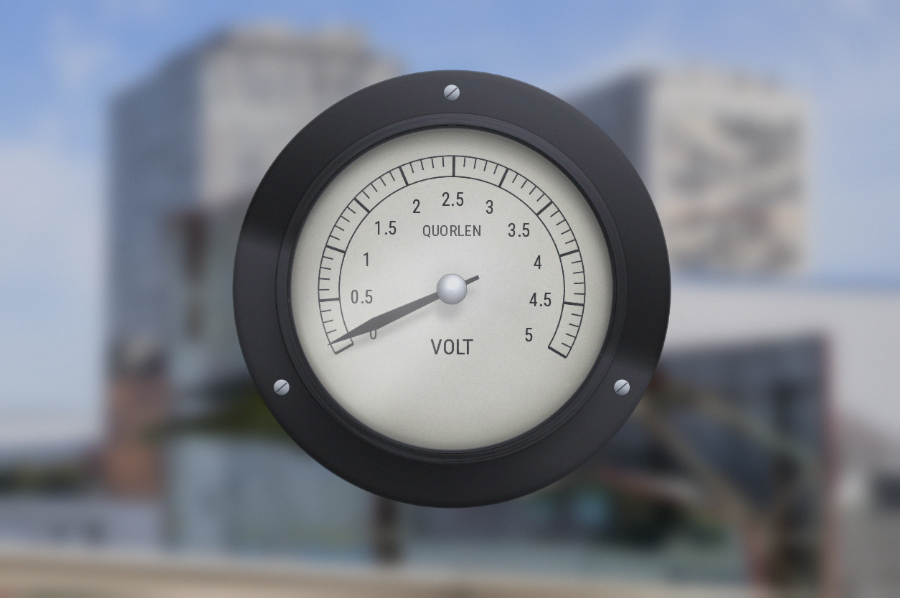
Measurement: 0.1 V
